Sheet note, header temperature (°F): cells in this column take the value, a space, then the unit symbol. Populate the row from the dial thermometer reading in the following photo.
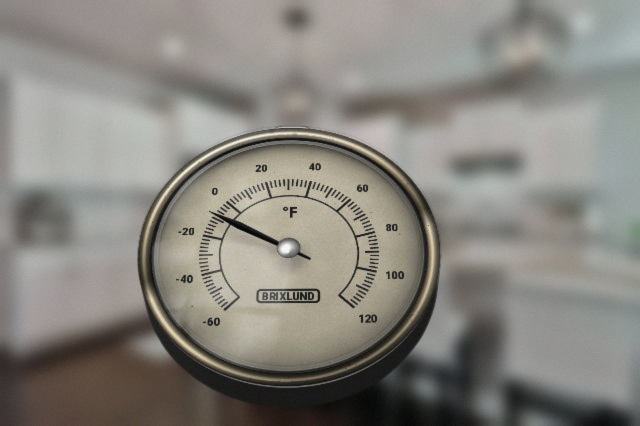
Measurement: -10 °F
